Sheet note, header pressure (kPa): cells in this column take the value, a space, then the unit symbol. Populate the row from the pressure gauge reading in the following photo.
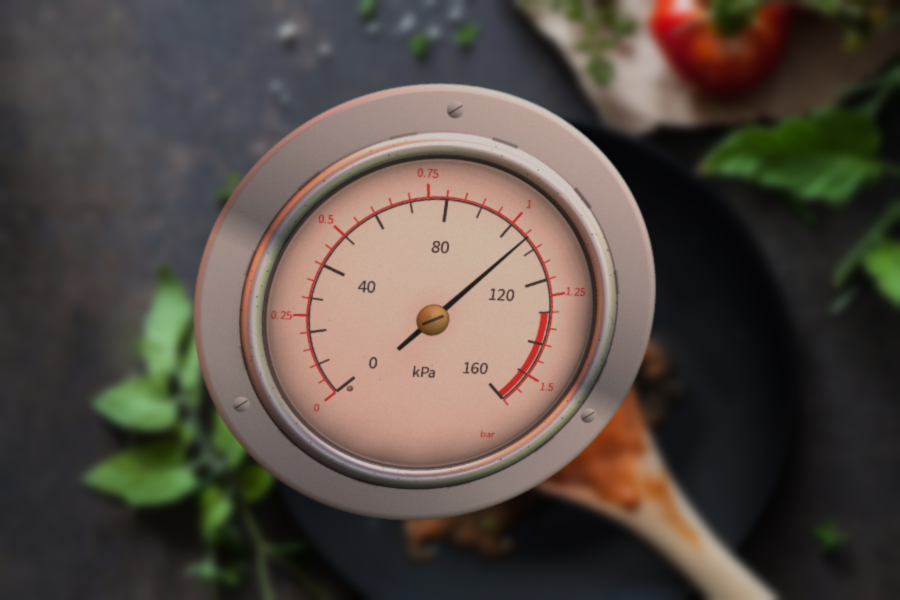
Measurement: 105 kPa
